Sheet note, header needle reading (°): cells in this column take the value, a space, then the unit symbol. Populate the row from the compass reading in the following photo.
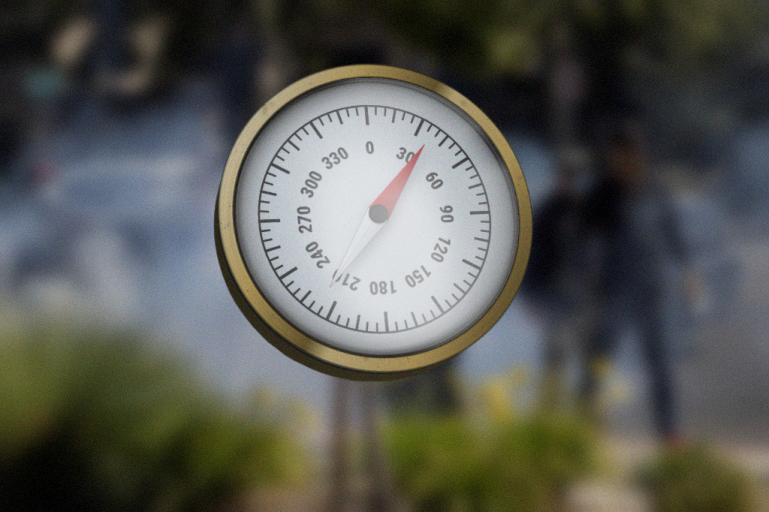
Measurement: 37.5 °
